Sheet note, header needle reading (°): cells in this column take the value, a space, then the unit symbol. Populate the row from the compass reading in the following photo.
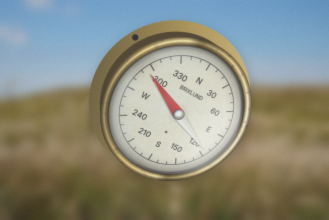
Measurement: 295 °
